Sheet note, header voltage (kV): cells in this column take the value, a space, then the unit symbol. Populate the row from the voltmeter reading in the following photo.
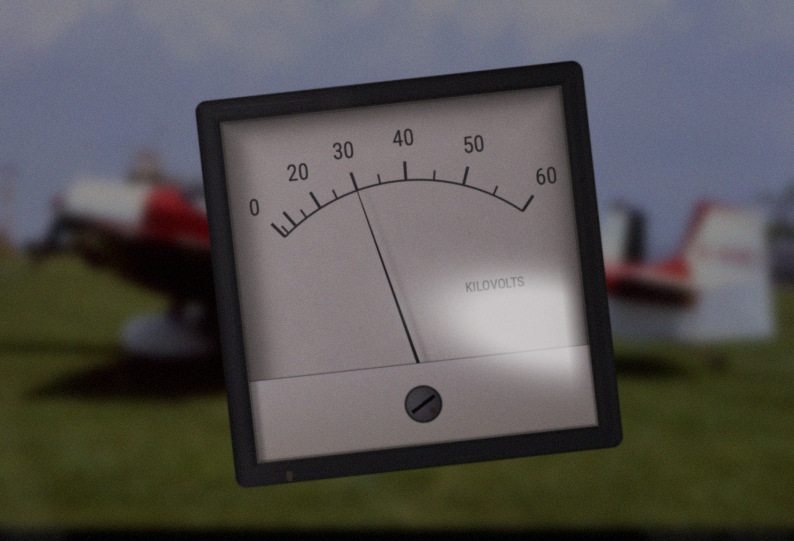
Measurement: 30 kV
